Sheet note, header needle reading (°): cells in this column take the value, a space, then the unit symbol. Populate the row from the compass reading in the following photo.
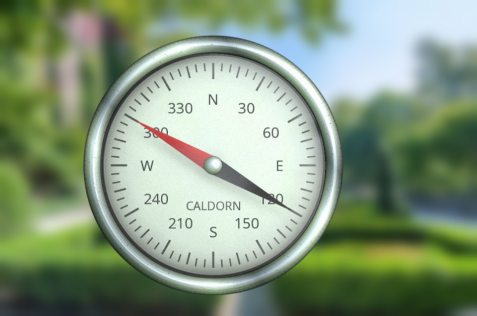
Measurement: 300 °
